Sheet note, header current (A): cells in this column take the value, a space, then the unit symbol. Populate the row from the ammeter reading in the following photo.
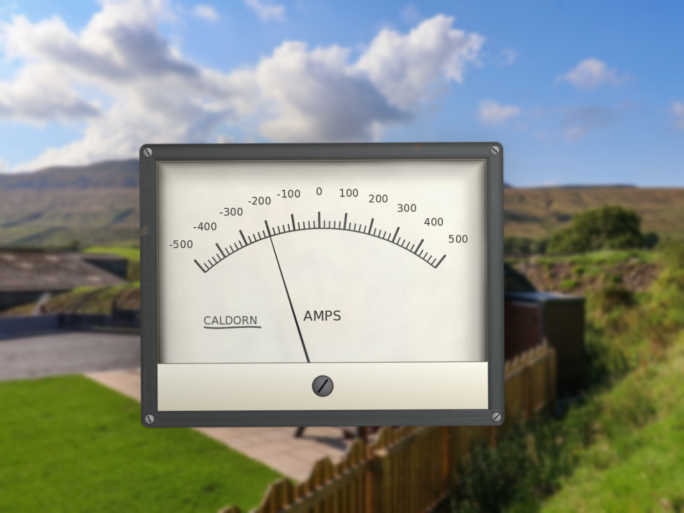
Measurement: -200 A
